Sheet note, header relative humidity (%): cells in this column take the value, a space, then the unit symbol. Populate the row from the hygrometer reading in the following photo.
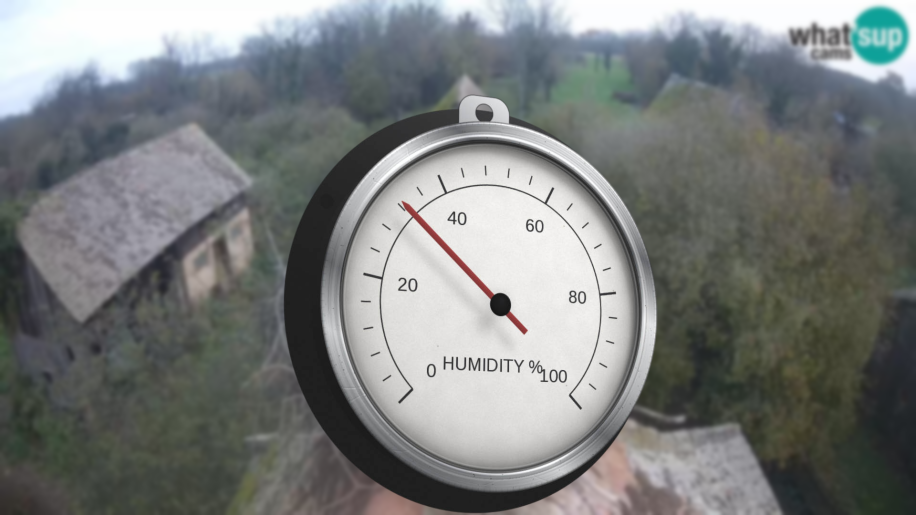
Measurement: 32 %
